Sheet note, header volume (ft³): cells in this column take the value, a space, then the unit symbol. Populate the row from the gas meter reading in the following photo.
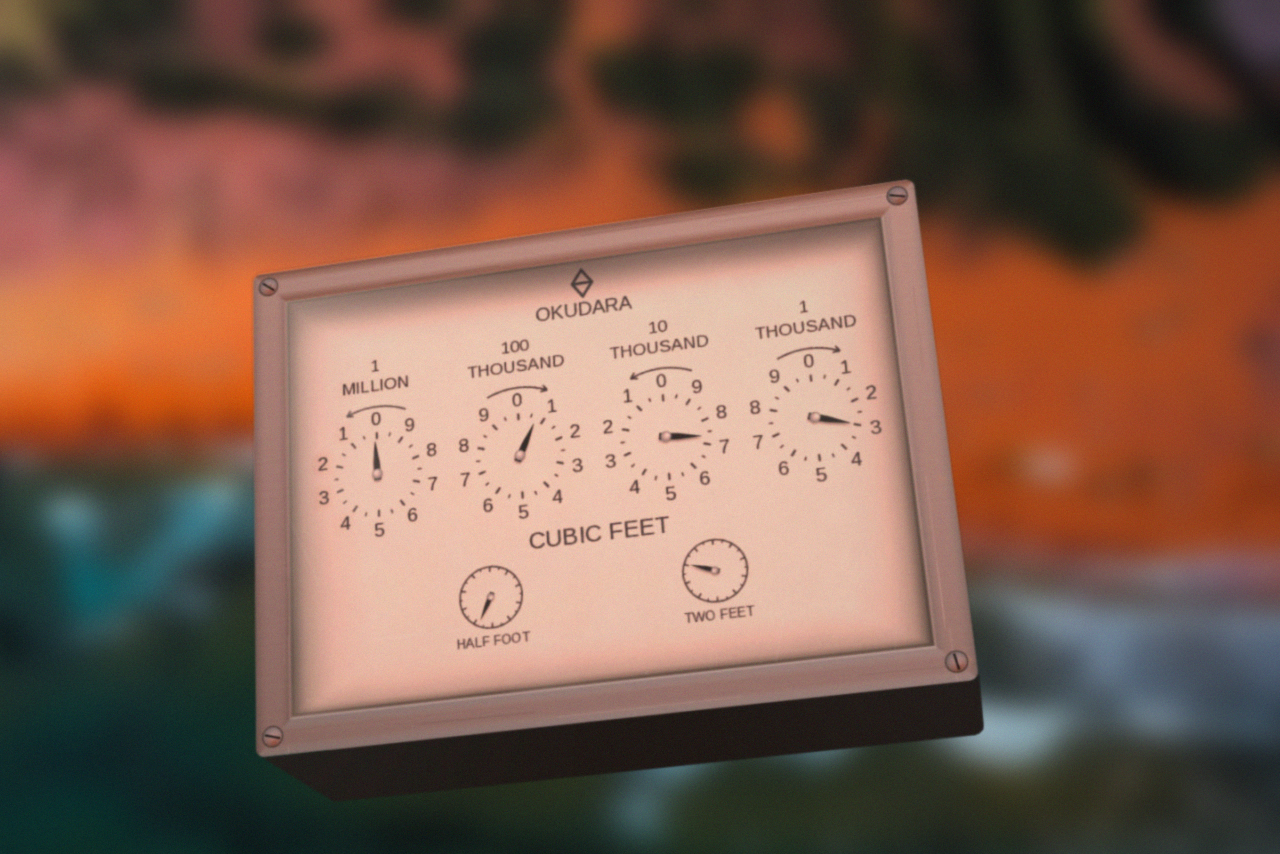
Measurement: 7300 ft³
